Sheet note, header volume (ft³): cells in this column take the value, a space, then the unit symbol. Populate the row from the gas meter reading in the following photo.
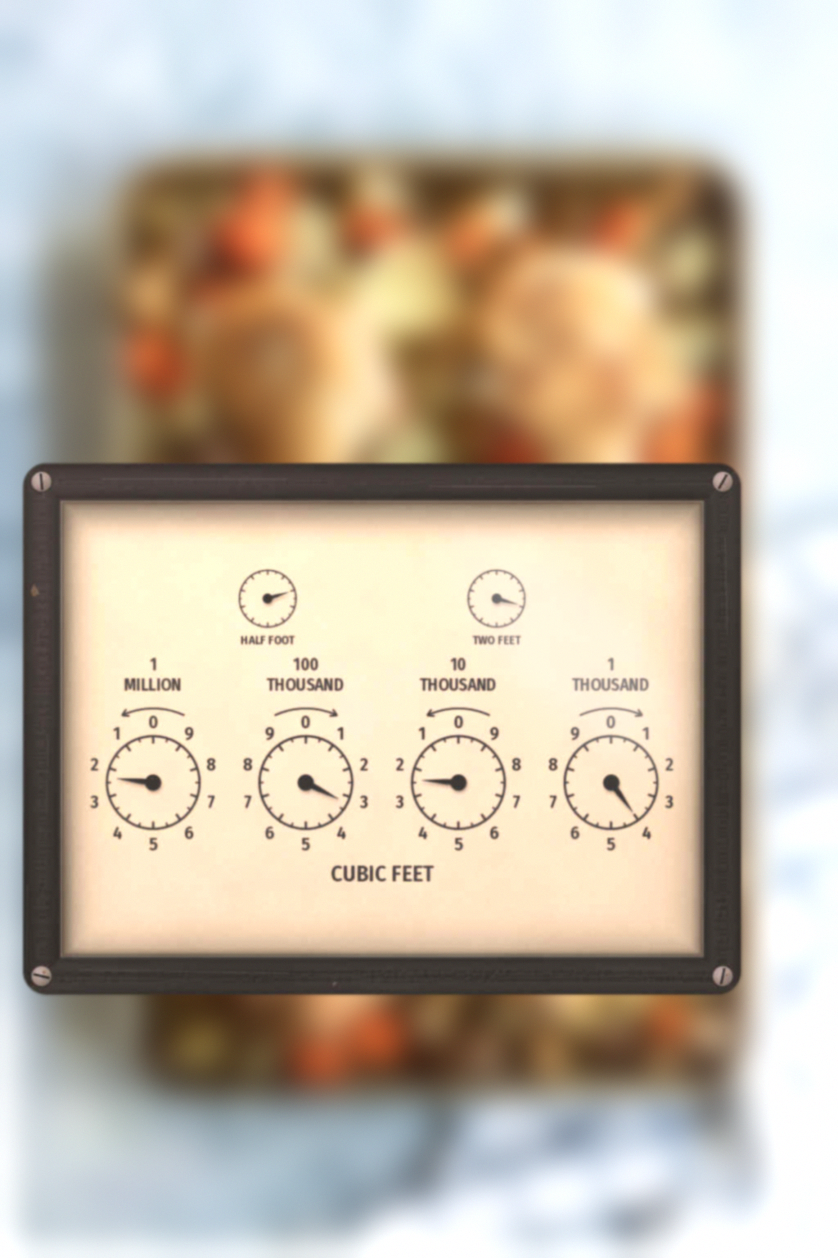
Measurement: 232400 ft³
